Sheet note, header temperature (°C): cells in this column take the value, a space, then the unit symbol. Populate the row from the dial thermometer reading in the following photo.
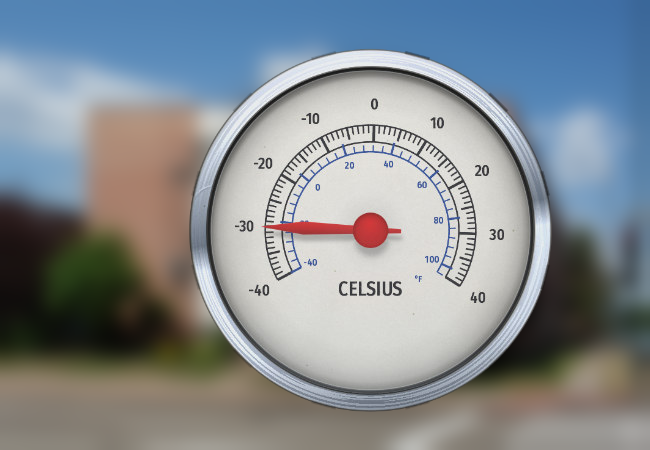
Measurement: -30 °C
